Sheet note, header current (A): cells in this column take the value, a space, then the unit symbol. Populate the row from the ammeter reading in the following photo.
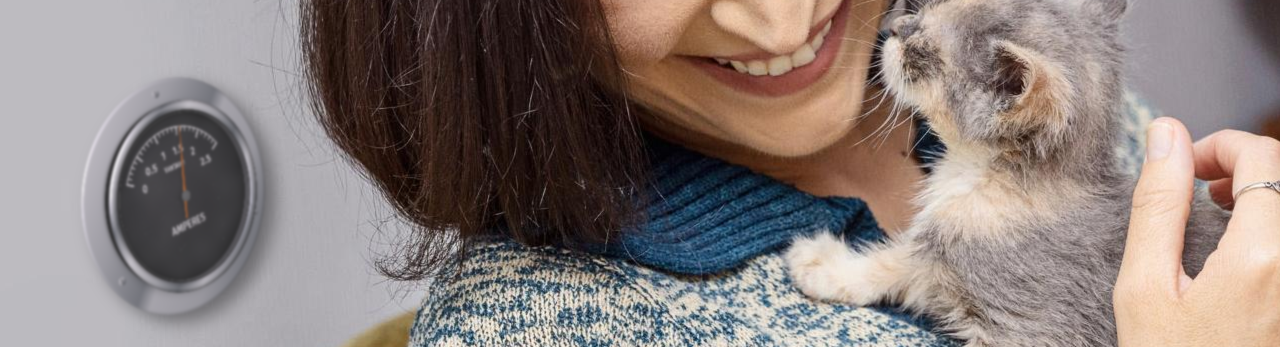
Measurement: 1.5 A
